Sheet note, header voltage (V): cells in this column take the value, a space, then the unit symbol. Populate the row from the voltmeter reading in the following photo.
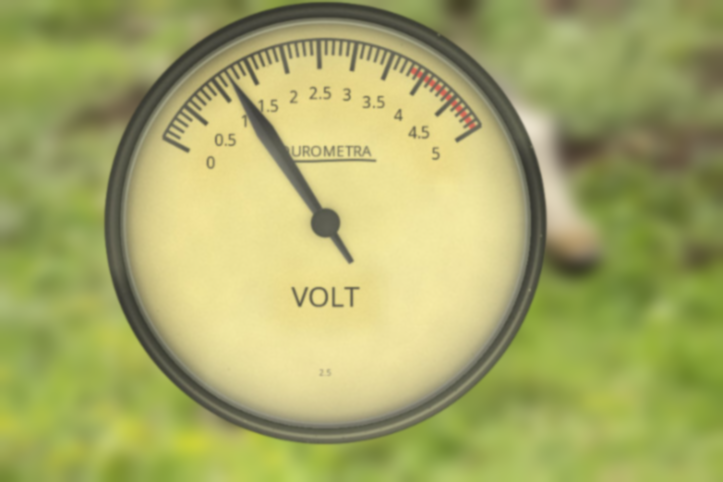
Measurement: 1.2 V
